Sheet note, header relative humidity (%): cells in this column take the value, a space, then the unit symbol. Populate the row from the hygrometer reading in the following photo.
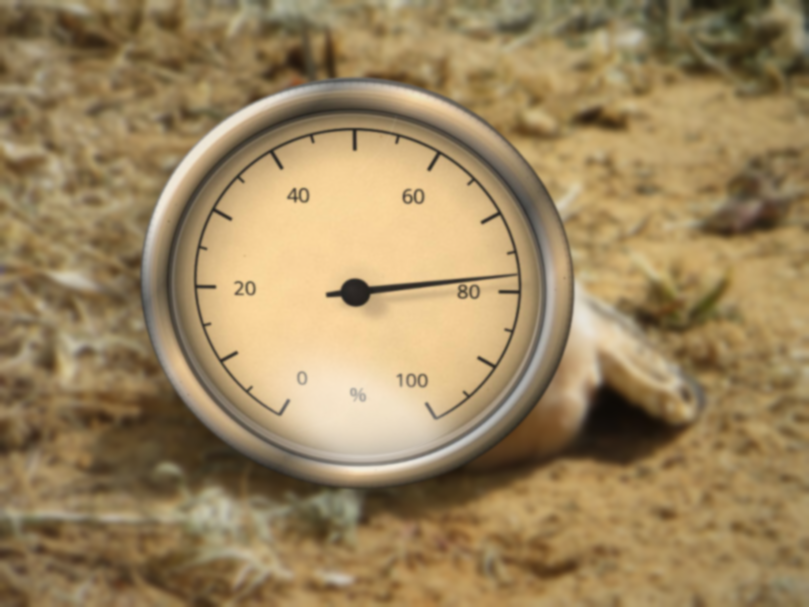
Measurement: 77.5 %
